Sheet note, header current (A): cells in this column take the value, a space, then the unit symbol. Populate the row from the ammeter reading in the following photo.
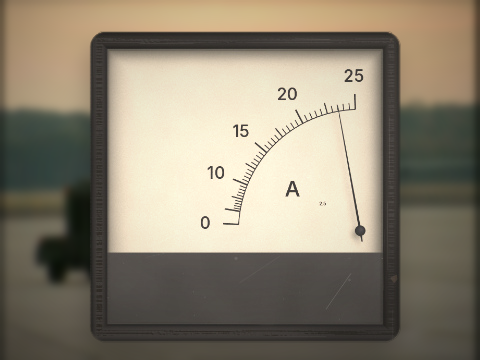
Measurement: 23.5 A
